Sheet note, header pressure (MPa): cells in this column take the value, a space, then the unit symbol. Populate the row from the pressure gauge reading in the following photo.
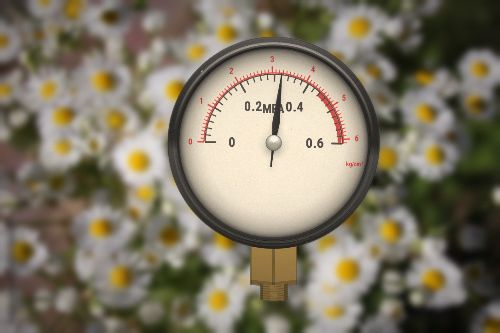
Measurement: 0.32 MPa
